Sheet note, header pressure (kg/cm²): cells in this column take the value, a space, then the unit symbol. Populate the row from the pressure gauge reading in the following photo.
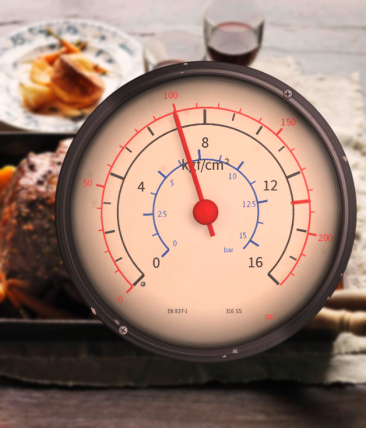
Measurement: 7 kg/cm²
